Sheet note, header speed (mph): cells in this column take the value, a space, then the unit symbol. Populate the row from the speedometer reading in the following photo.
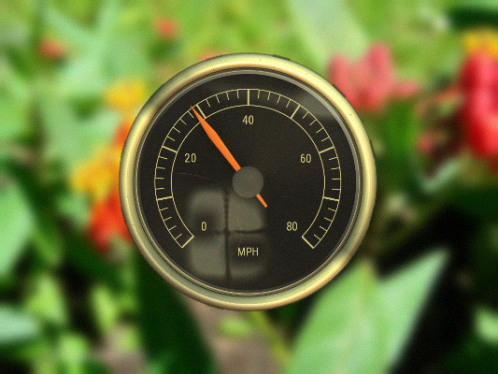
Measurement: 29 mph
